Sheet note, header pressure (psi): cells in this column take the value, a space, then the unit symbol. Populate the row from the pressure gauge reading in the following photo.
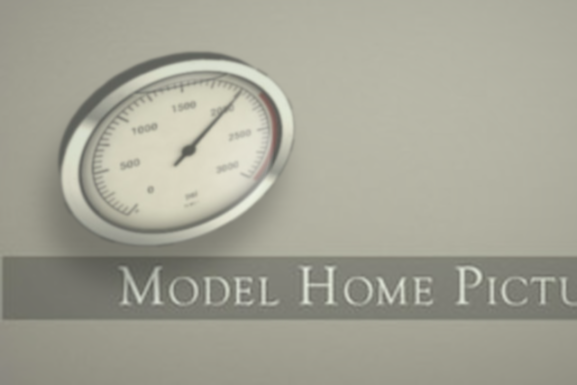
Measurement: 2000 psi
